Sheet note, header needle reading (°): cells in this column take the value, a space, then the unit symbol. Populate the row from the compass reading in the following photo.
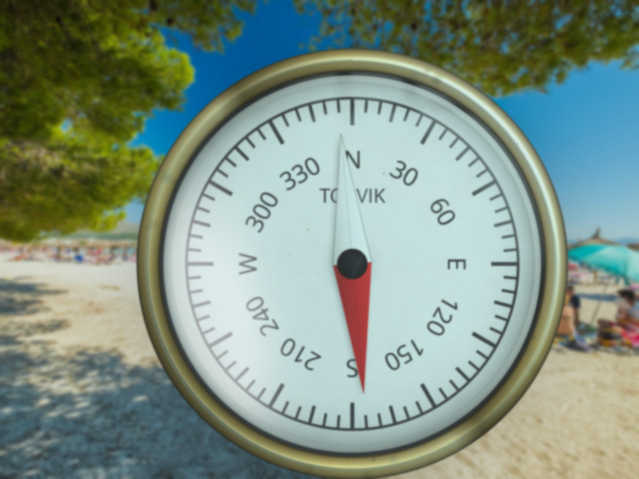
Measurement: 175 °
